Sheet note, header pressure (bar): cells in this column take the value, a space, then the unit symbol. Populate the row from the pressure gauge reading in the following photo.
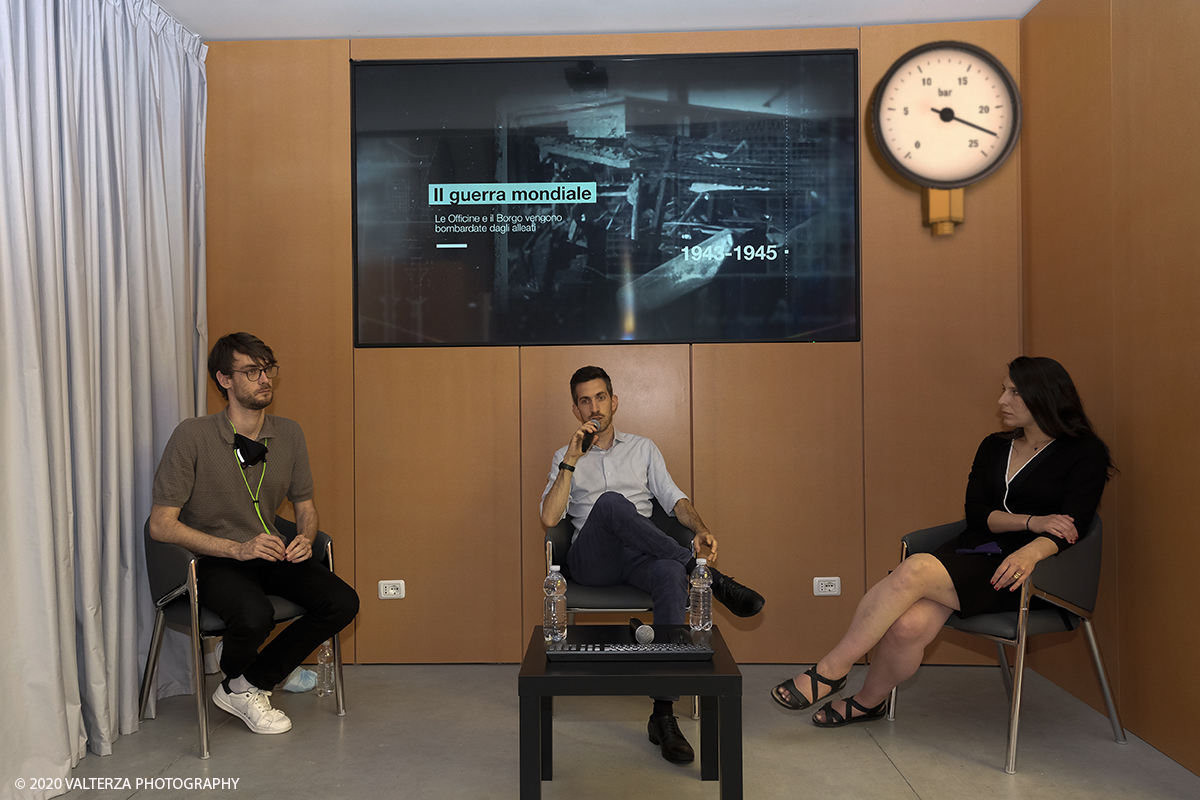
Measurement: 23 bar
